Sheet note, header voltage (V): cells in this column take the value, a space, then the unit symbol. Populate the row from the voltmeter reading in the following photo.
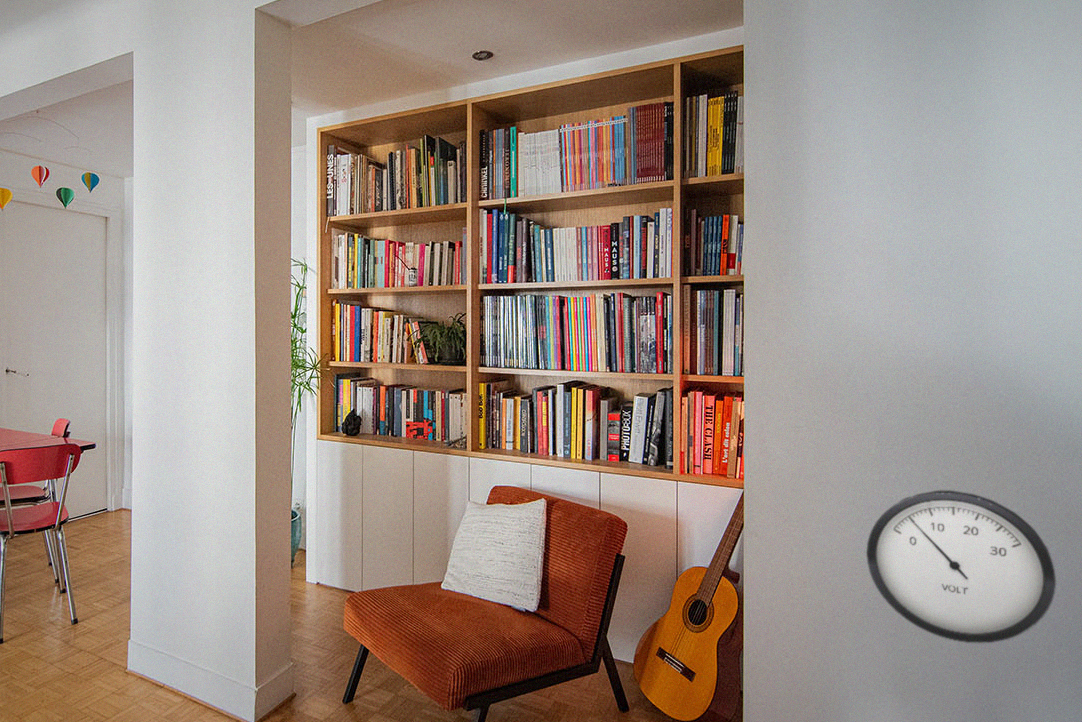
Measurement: 5 V
